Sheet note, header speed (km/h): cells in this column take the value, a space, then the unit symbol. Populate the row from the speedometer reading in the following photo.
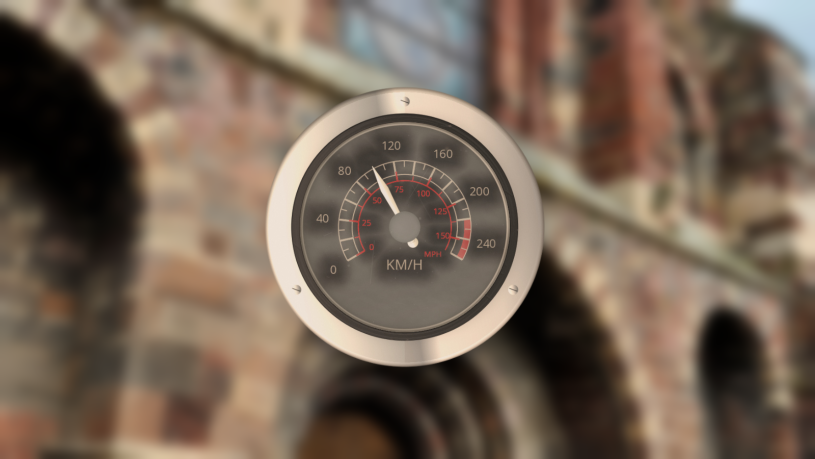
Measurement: 100 km/h
